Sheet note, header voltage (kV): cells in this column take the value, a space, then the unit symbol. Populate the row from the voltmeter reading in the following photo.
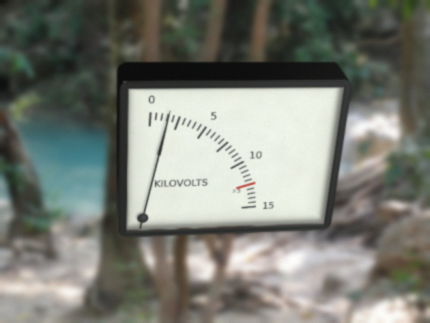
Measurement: 1.5 kV
